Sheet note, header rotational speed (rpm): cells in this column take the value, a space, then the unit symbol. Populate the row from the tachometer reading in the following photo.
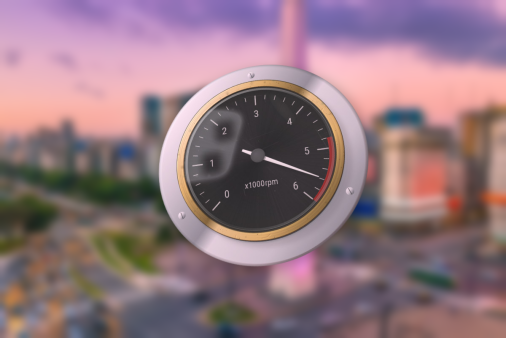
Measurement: 5600 rpm
